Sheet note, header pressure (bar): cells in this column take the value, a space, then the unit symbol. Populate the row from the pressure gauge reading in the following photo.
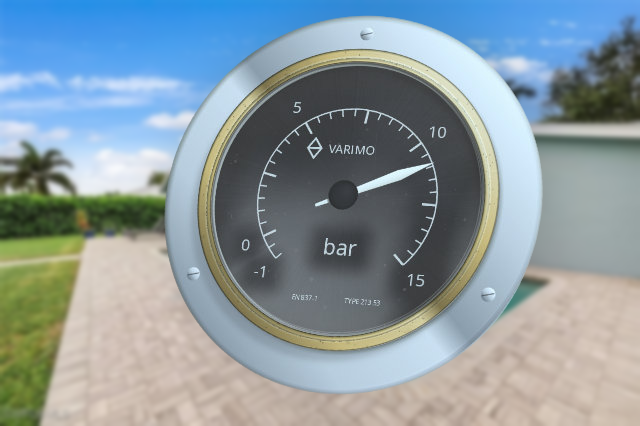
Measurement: 11 bar
